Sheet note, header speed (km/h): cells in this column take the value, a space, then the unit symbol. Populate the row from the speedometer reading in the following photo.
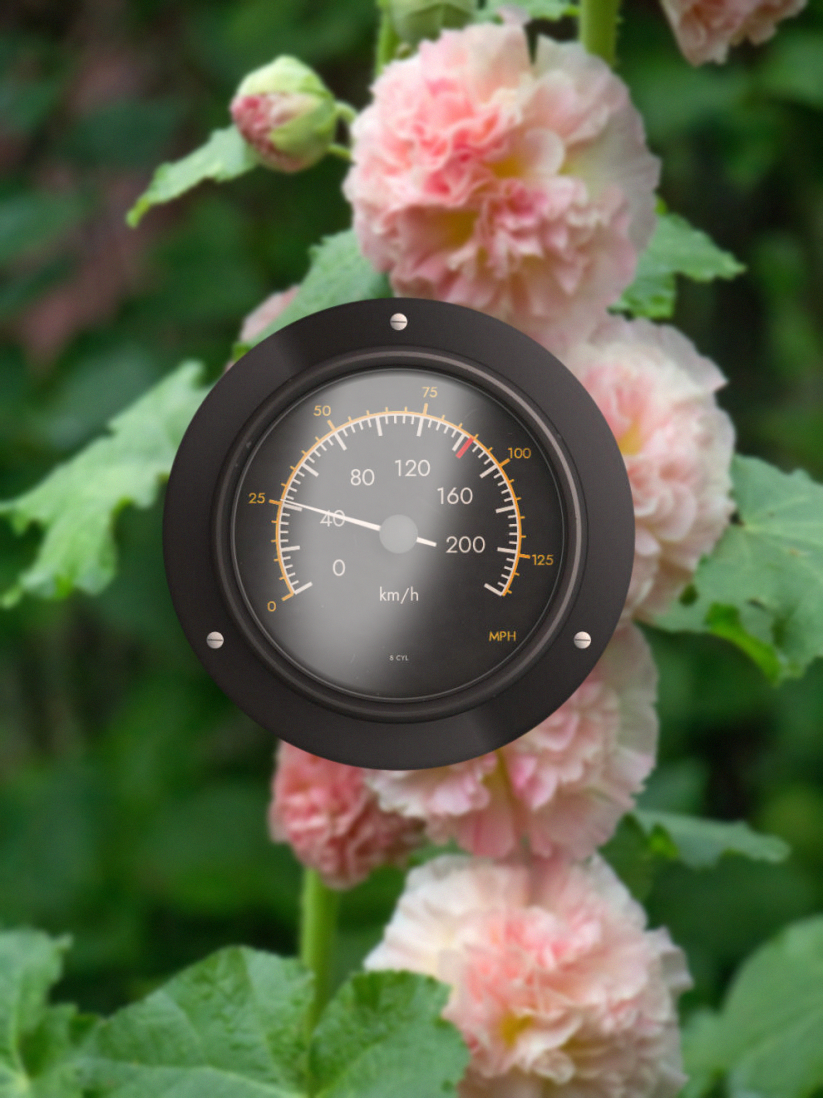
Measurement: 42 km/h
